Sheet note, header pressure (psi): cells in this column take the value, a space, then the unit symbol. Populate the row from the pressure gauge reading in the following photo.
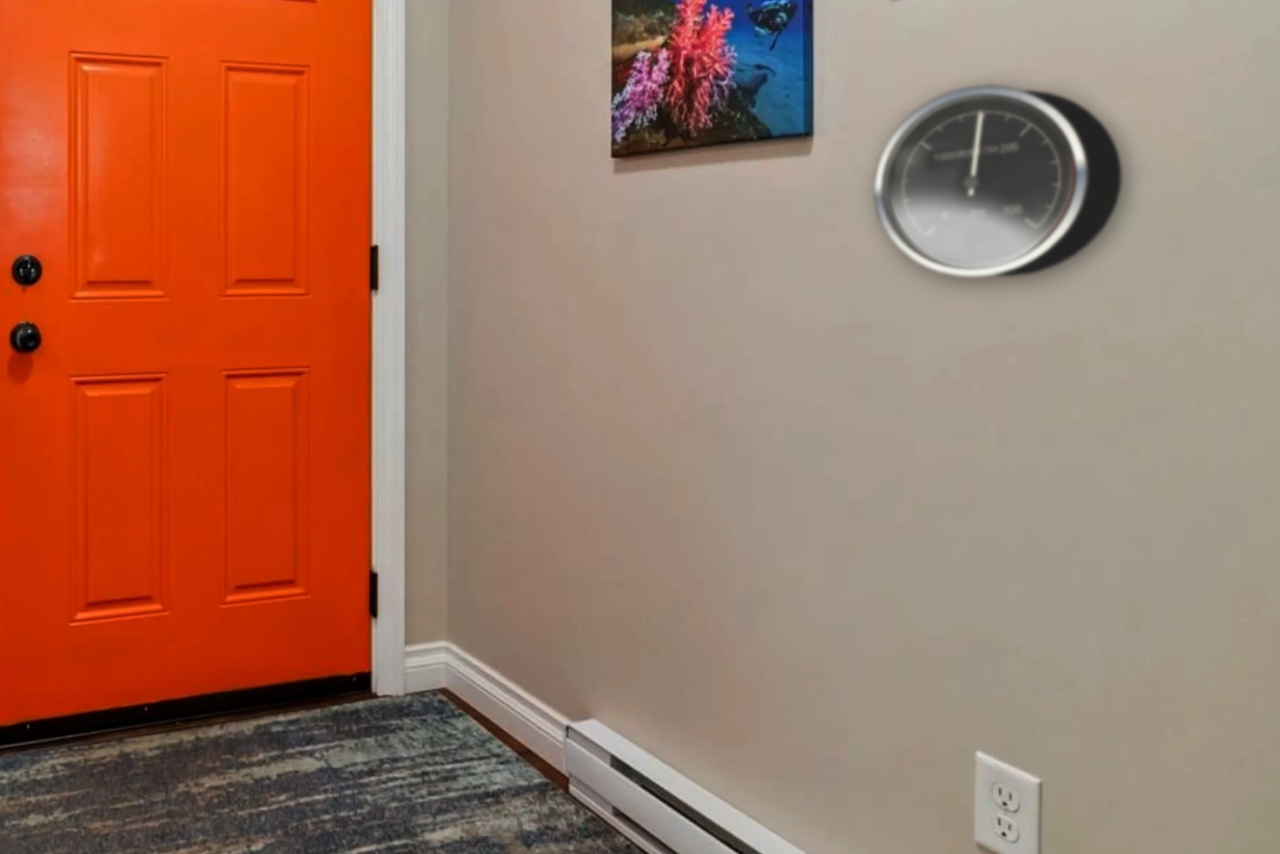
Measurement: 160 psi
